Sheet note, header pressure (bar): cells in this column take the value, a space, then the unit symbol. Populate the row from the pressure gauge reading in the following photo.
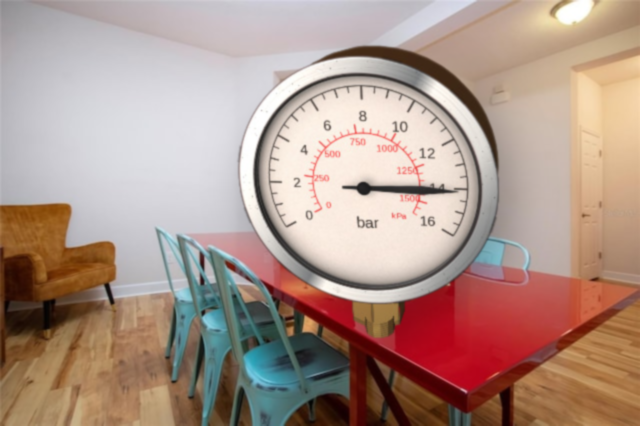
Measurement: 14 bar
